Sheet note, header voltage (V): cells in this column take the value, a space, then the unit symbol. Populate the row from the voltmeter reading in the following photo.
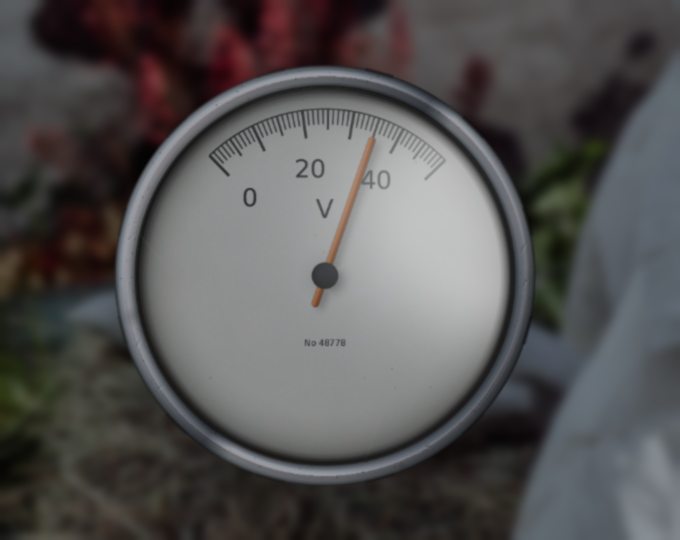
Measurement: 35 V
